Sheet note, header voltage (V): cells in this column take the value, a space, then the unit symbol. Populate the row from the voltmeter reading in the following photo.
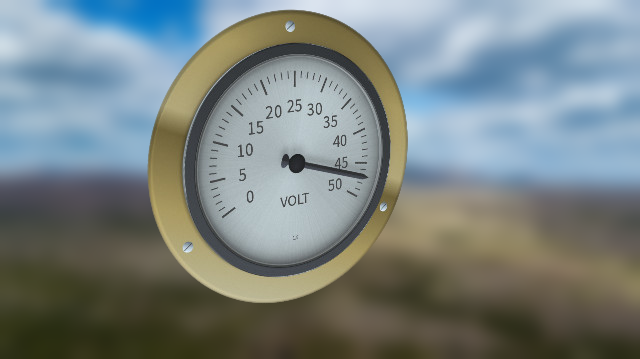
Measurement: 47 V
